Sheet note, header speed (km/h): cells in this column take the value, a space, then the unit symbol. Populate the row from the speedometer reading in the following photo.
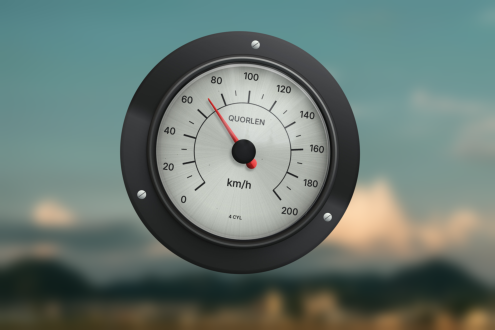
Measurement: 70 km/h
